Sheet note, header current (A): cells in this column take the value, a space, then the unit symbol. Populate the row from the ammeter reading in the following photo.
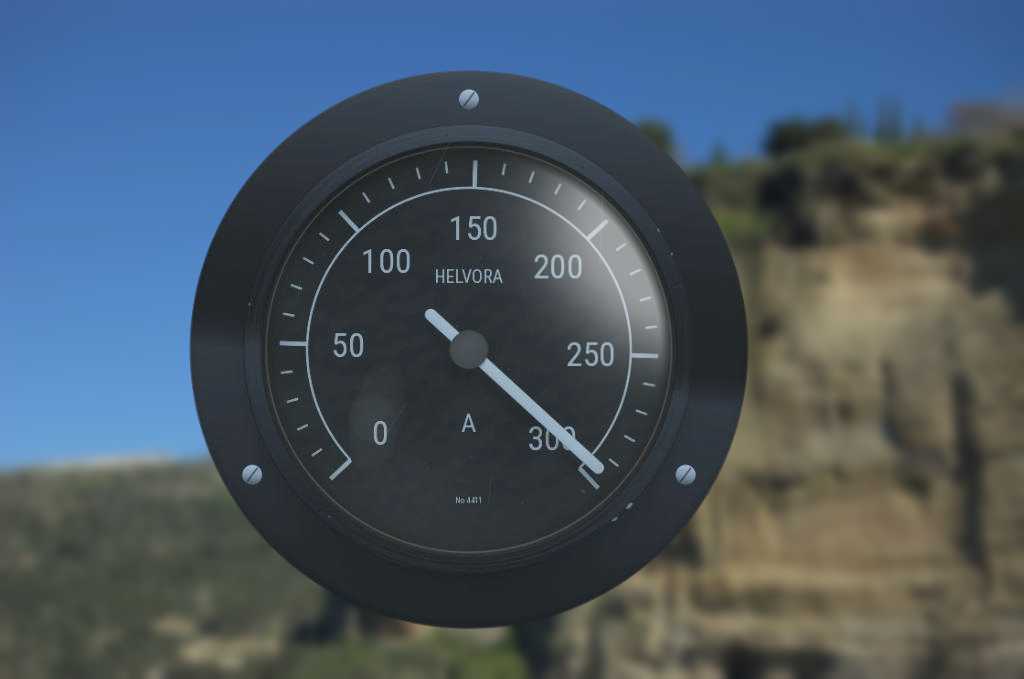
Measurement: 295 A
